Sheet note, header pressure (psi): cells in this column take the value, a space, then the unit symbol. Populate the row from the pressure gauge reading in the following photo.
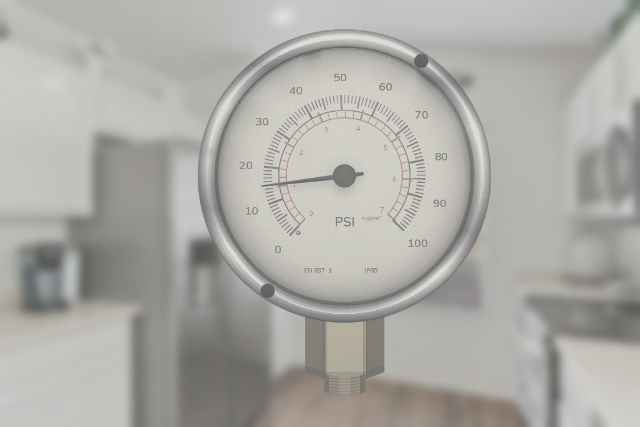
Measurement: 15 psi
